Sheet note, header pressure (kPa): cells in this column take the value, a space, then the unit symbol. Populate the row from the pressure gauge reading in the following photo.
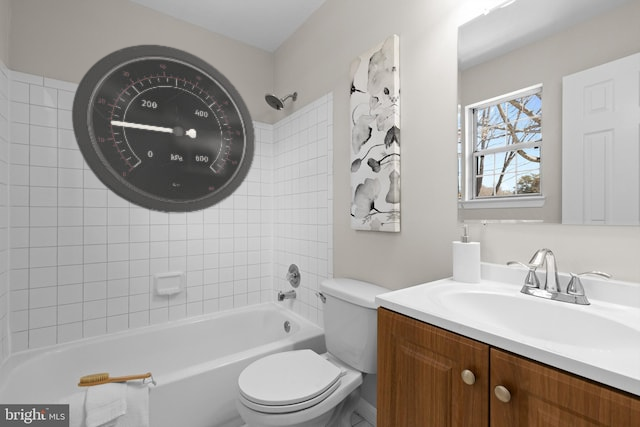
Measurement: 100 kPa
